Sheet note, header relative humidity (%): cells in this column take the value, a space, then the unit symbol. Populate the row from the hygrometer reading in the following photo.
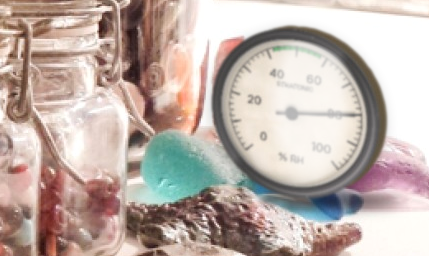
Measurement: 80 %
